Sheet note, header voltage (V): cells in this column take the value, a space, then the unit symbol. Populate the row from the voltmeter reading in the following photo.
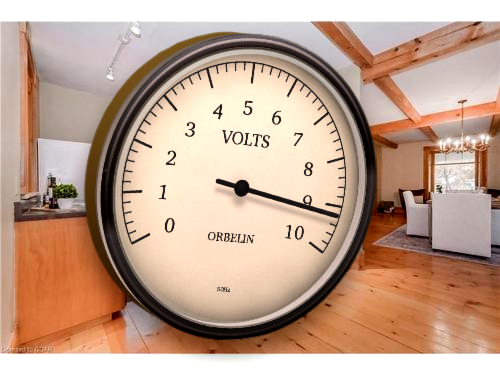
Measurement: 9.2 V
